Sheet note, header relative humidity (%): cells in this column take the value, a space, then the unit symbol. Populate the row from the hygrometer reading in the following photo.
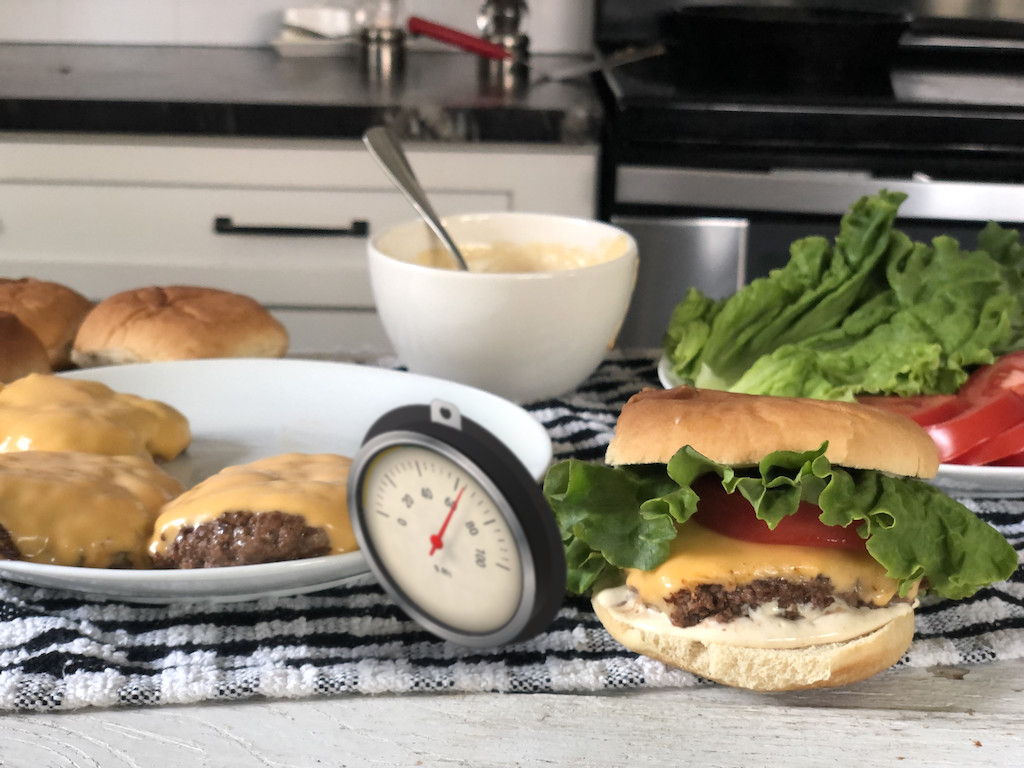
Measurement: 64 %
